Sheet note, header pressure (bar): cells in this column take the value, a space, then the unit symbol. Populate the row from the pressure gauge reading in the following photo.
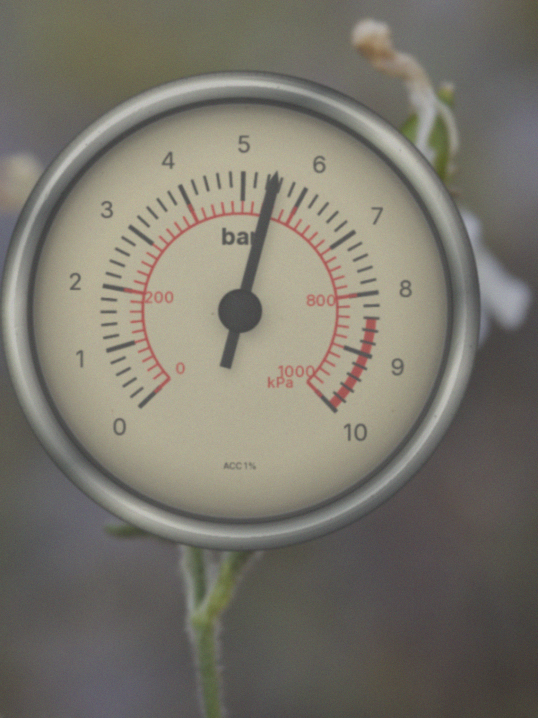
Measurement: 5.5 bar
